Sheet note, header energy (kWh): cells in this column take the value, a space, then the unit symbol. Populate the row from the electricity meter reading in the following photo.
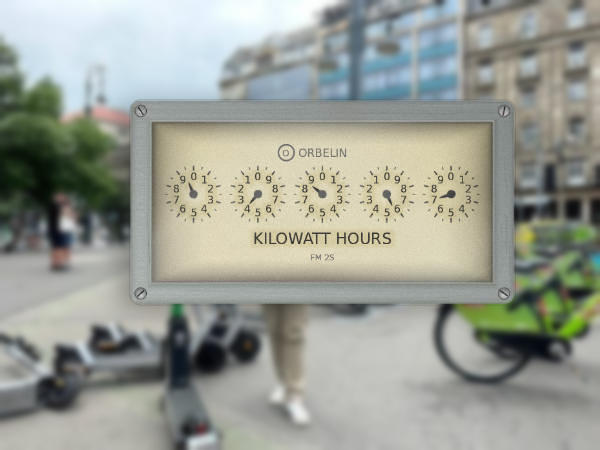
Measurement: 93857 kWh
